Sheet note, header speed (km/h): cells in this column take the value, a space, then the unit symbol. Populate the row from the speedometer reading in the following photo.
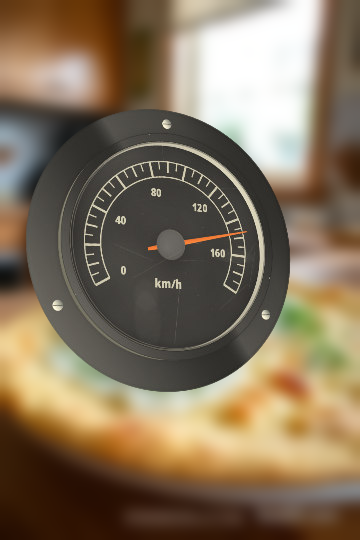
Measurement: 147.5 km/h
